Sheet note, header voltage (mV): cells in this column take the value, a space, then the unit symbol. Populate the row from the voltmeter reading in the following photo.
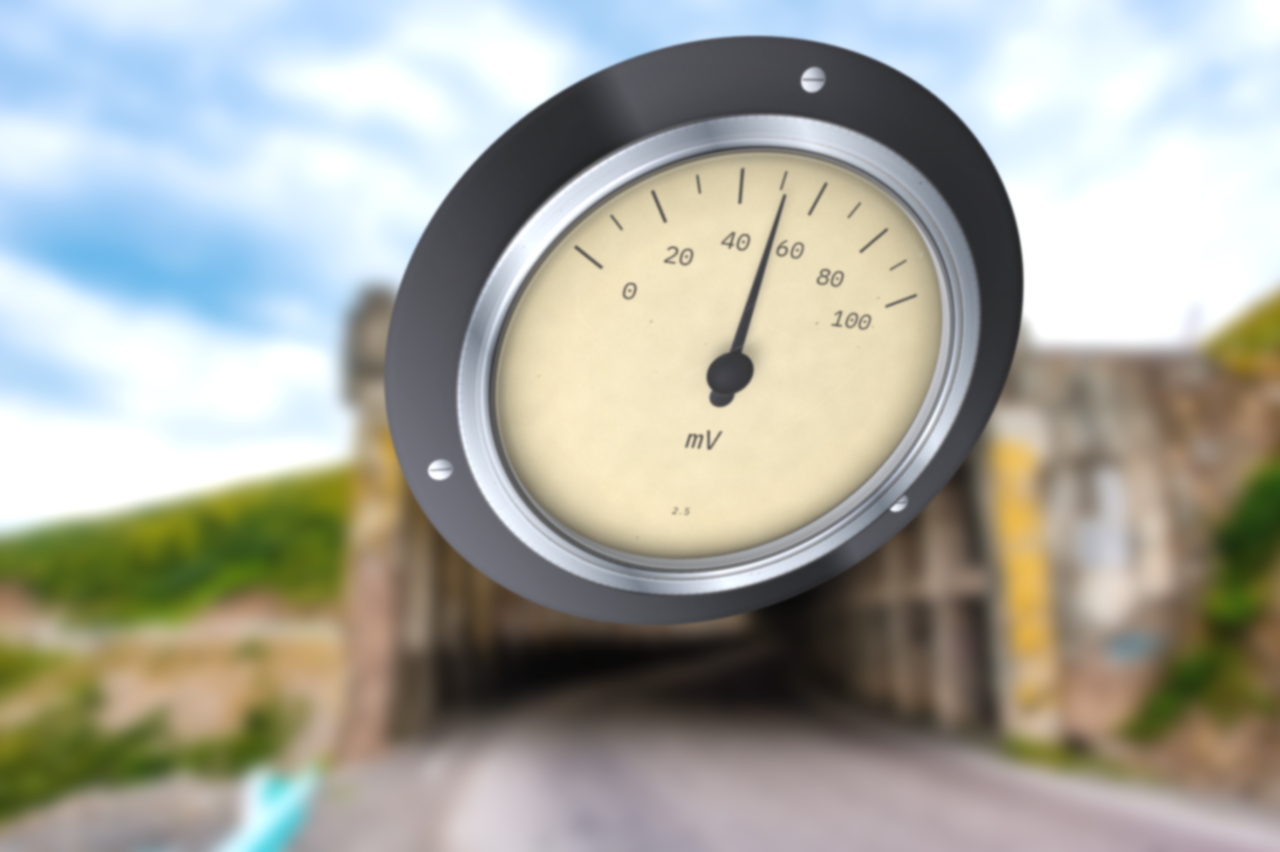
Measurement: 50 mV
